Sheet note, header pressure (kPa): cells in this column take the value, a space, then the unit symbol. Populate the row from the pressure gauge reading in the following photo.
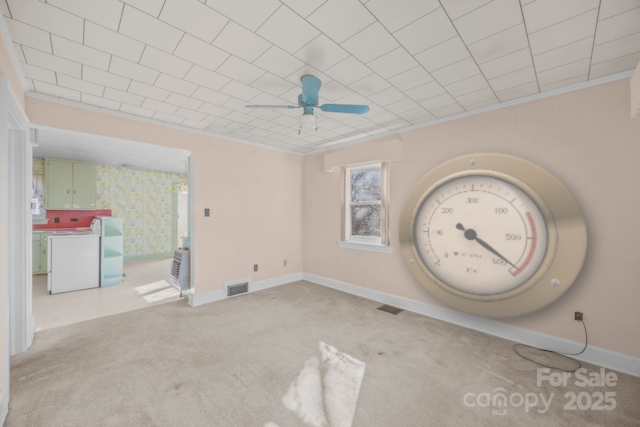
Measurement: 580 kPa
